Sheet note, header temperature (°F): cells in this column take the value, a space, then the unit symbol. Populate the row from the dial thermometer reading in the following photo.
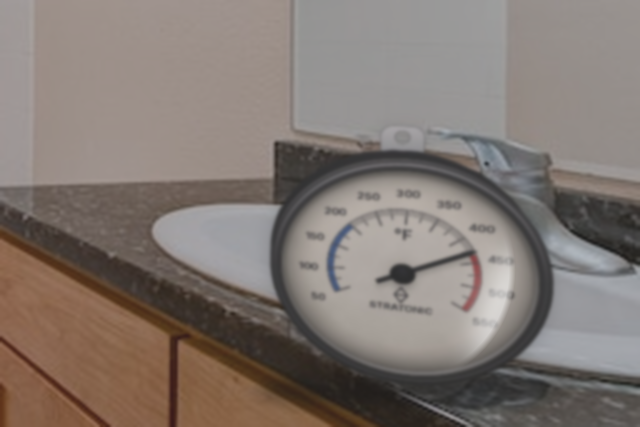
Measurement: 425 °F
